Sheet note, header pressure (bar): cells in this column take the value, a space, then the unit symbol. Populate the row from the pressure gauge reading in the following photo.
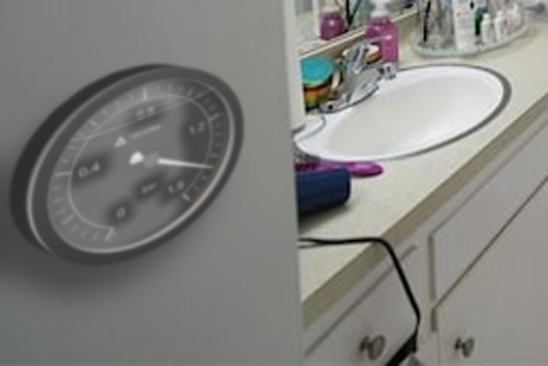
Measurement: 1.45 bar
